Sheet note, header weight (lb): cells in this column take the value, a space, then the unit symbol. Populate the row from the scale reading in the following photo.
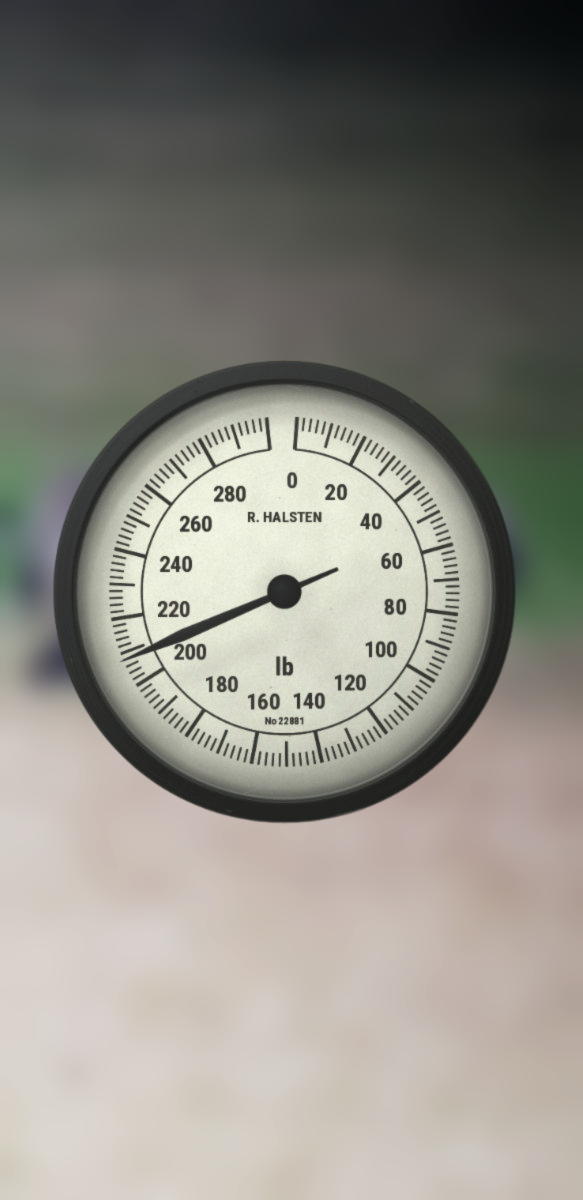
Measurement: 208 lb
